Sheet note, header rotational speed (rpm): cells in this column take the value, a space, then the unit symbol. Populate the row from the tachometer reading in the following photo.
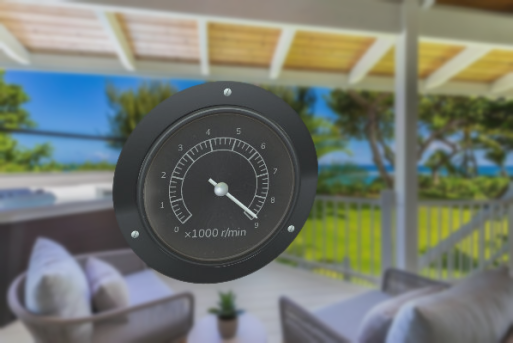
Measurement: 8800 rpm
